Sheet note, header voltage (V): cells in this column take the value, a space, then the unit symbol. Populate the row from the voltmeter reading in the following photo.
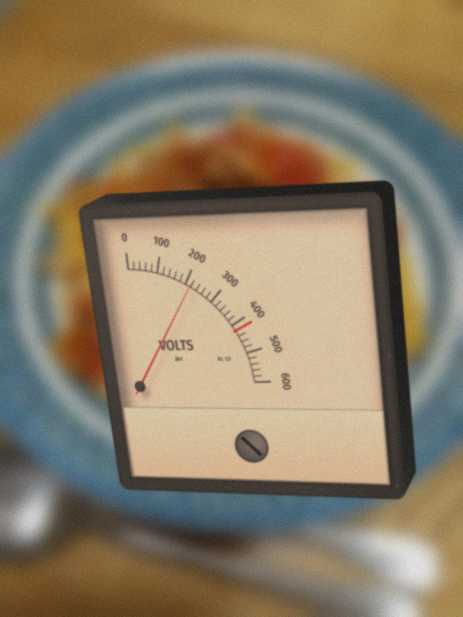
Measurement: 220 V
